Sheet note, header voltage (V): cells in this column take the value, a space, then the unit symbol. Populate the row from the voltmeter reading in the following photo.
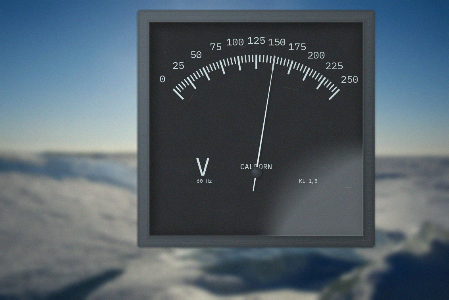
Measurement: 150 V
